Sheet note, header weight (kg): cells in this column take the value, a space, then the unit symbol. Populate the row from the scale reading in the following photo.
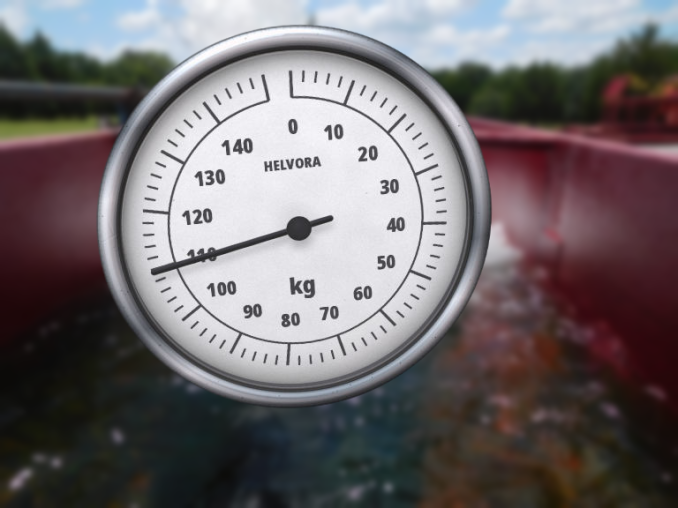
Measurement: 110 kg
